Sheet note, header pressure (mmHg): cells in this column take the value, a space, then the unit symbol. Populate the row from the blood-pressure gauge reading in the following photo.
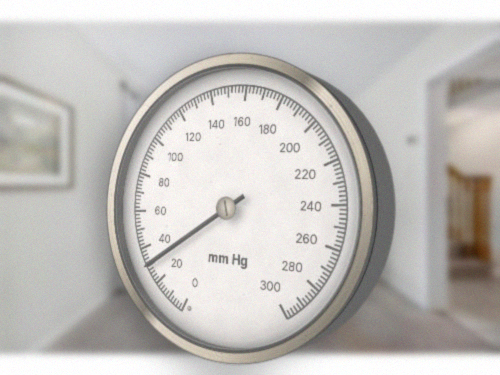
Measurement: 30 mmHg
